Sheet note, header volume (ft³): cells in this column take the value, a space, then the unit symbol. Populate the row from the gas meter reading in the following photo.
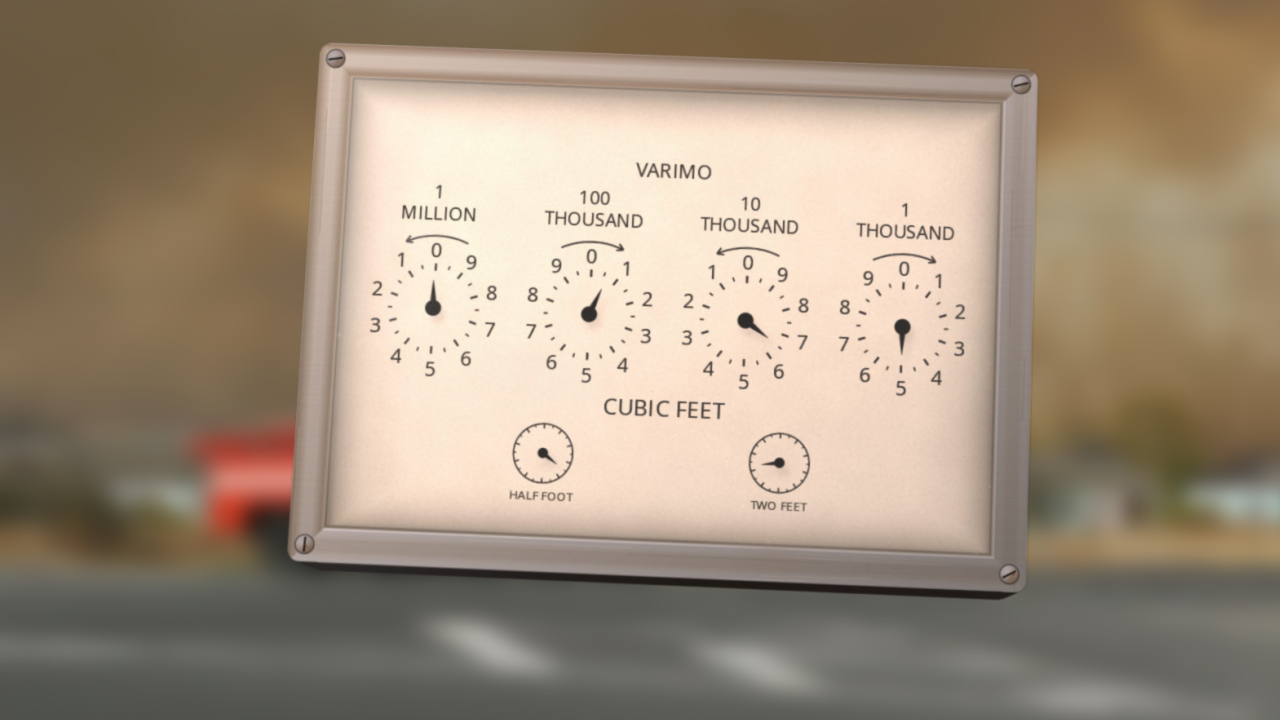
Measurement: 6500 ft³
